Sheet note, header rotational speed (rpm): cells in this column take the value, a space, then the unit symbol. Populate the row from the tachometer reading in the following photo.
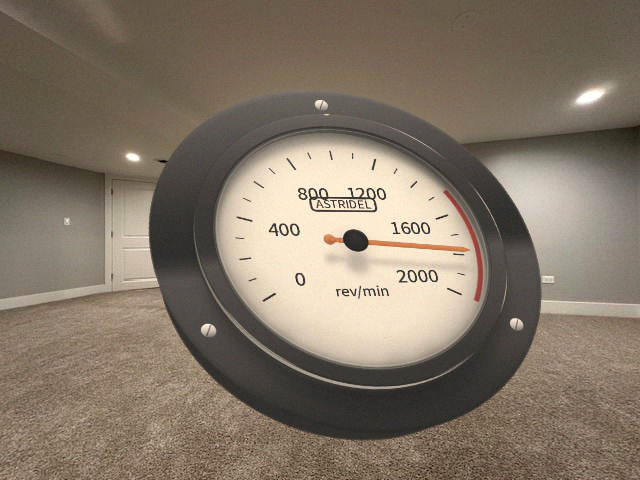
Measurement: 1800 rpm
